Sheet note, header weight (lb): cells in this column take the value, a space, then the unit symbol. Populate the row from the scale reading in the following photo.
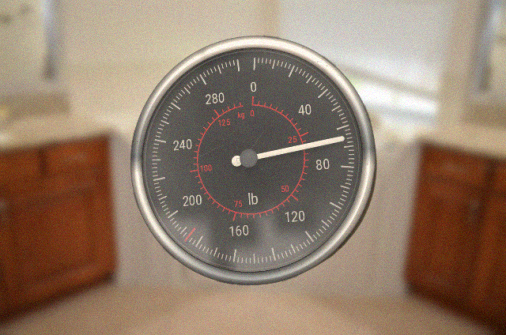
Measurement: 66 lb
